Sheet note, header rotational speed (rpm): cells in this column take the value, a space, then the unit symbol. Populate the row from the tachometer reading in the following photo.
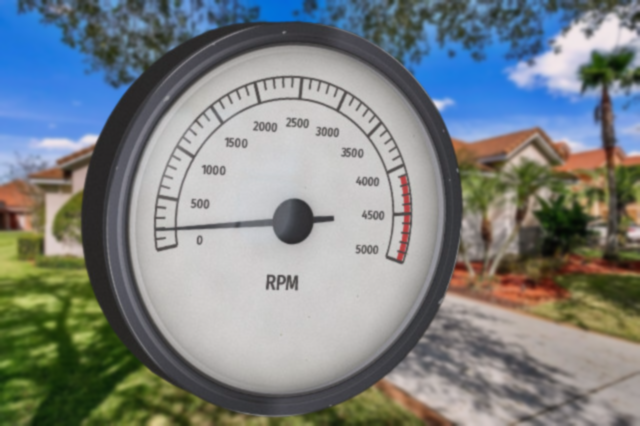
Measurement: 200 rpm
